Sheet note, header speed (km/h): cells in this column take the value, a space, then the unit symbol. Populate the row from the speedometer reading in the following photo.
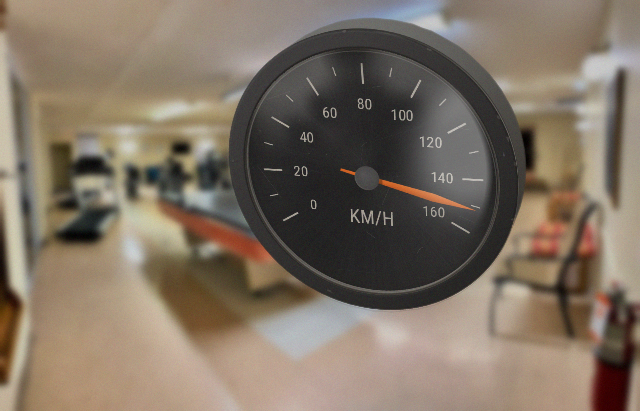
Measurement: 150 km/h
